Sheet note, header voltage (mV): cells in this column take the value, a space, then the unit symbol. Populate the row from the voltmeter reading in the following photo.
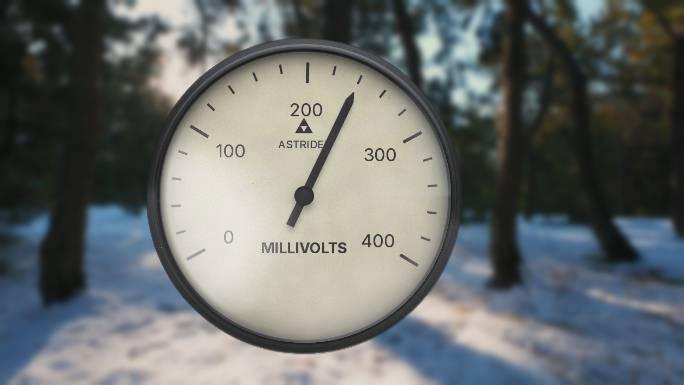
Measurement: 240 mV
